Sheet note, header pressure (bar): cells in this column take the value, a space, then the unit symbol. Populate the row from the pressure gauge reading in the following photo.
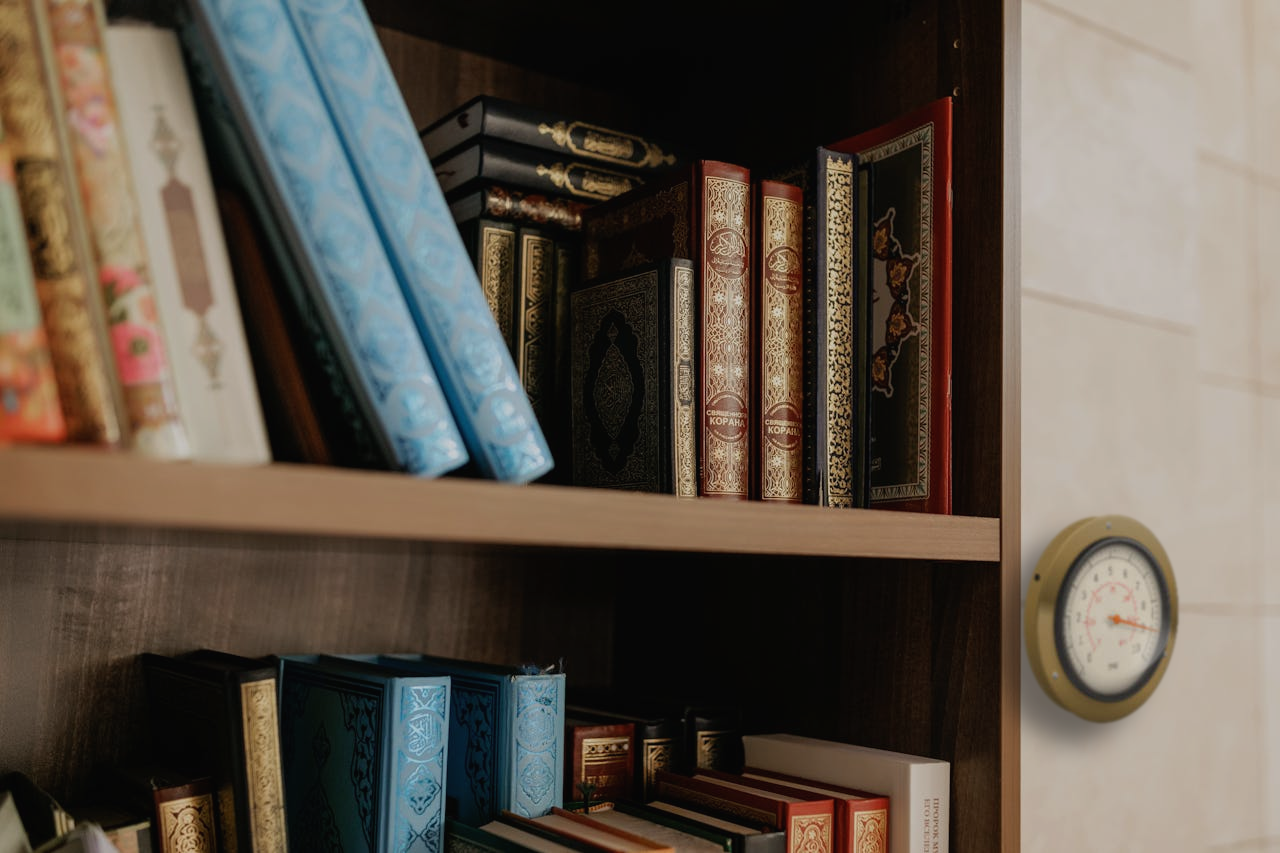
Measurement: 9 bar
